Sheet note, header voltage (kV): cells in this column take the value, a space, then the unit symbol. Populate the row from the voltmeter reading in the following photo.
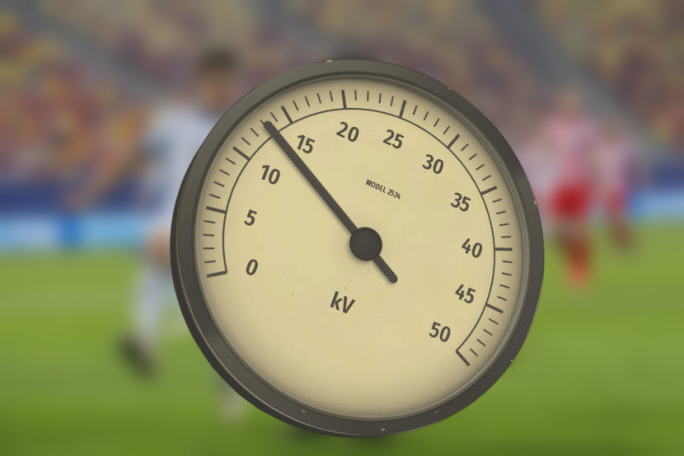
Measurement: 13 kV
